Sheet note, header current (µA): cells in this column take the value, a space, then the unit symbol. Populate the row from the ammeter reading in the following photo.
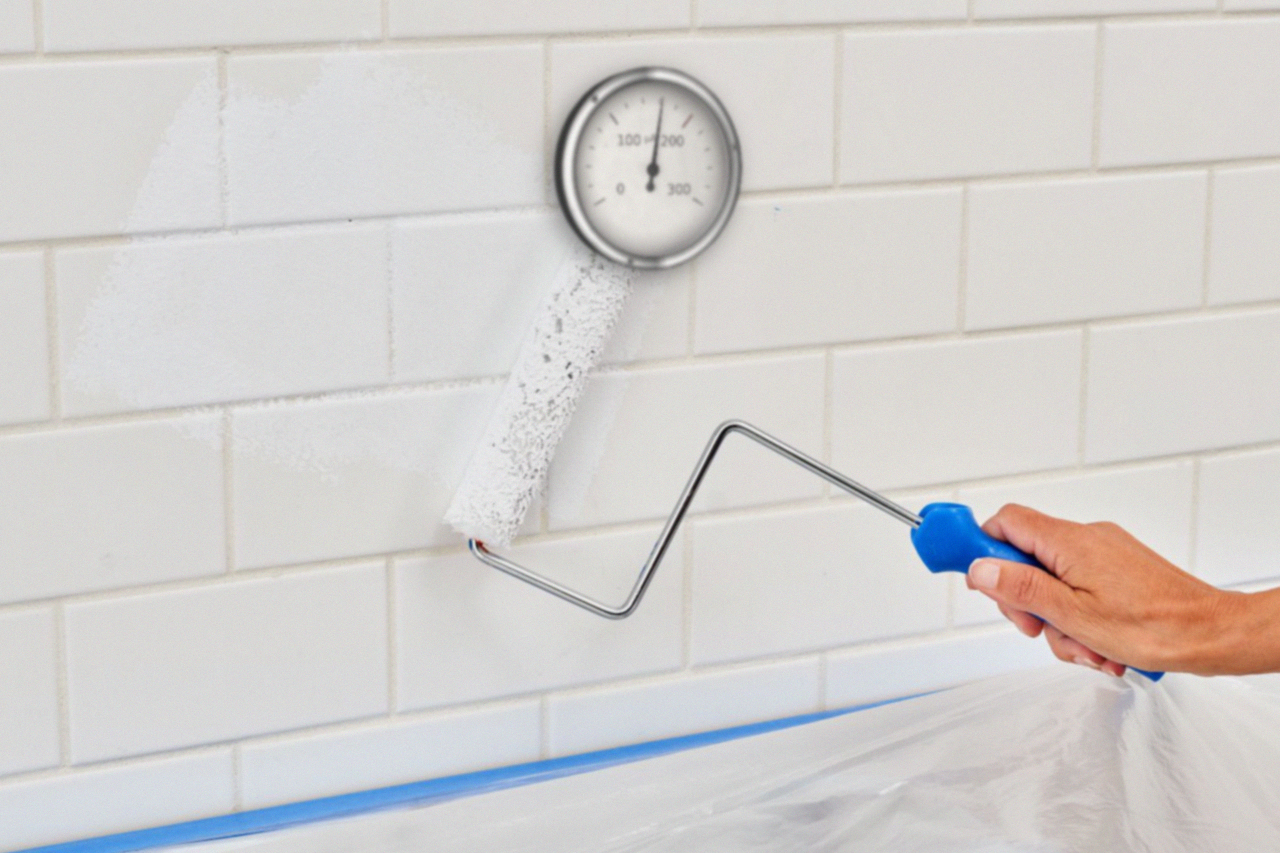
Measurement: 160 µA
